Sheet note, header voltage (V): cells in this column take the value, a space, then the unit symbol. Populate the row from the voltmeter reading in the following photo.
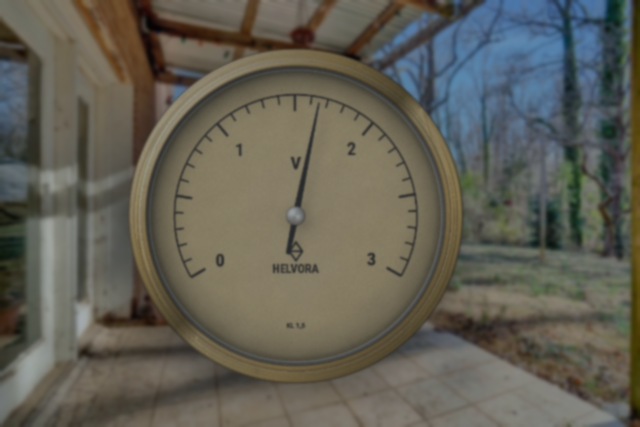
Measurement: 1.65 V
